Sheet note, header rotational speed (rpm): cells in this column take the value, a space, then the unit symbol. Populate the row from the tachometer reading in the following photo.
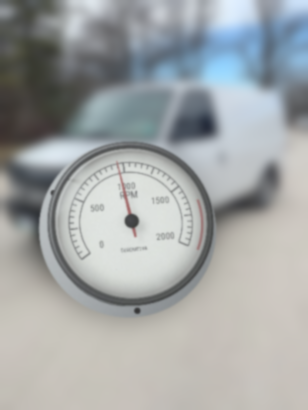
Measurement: 950 rpm
